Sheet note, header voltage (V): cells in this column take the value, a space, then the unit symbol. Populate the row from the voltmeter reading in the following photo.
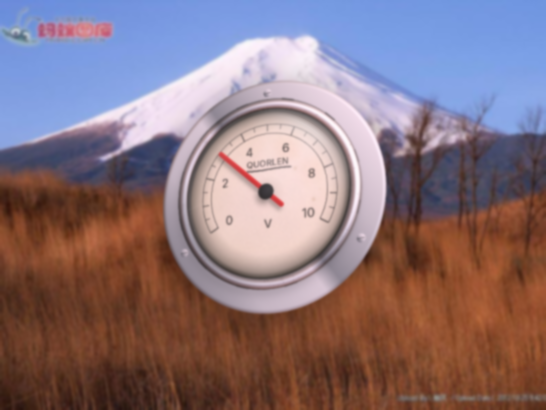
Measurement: 3 V
